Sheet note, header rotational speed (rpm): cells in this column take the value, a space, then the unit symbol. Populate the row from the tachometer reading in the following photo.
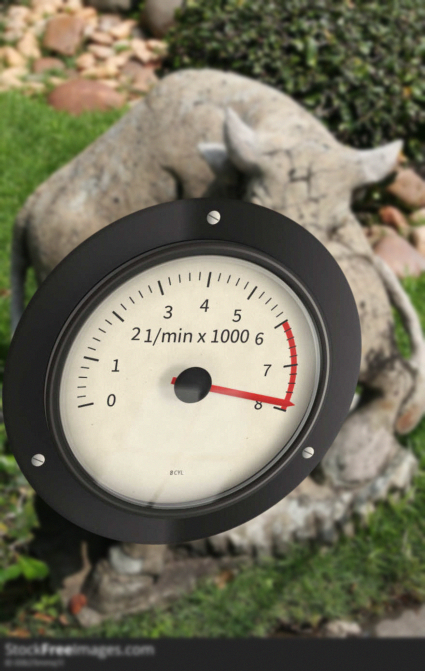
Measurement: 7800 rpm
